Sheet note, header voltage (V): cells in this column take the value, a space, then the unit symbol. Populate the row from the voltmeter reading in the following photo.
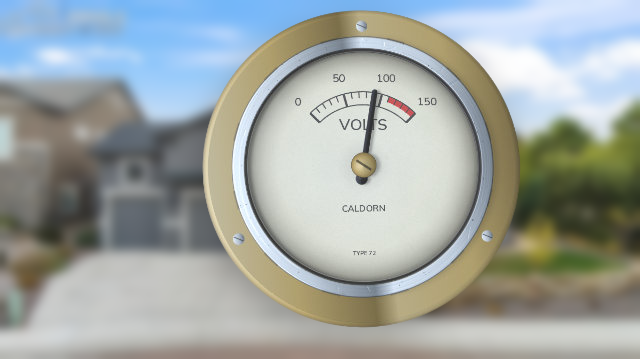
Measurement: 90 V
